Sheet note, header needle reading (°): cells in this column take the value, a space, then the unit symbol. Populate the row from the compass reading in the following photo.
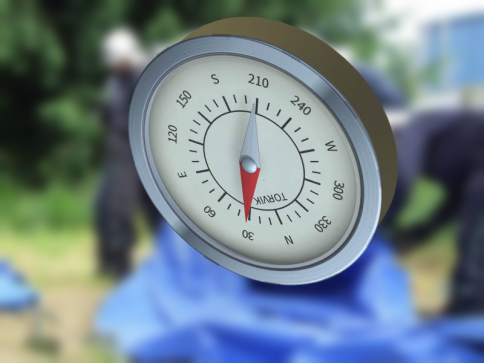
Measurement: 30 °
